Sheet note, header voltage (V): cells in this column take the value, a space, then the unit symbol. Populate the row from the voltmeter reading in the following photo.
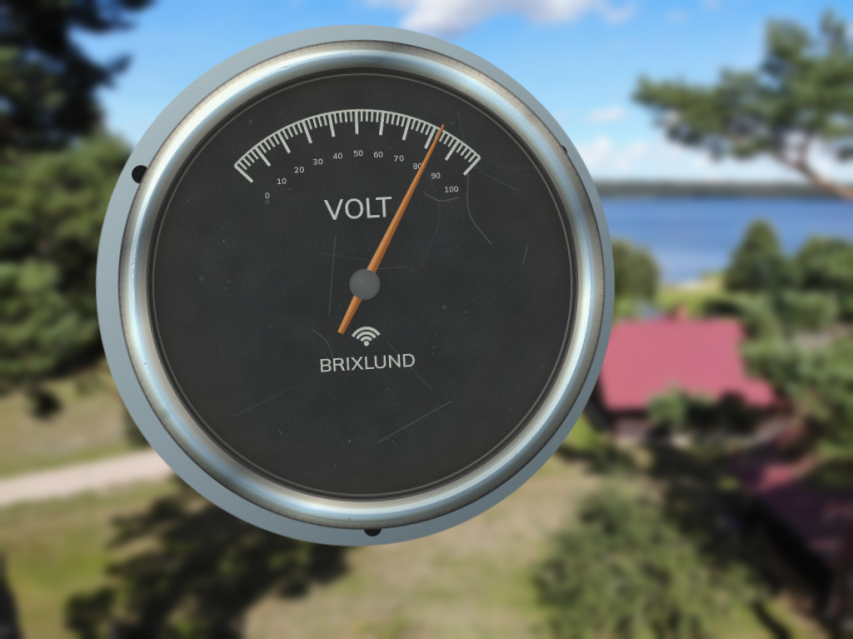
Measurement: 82 V
